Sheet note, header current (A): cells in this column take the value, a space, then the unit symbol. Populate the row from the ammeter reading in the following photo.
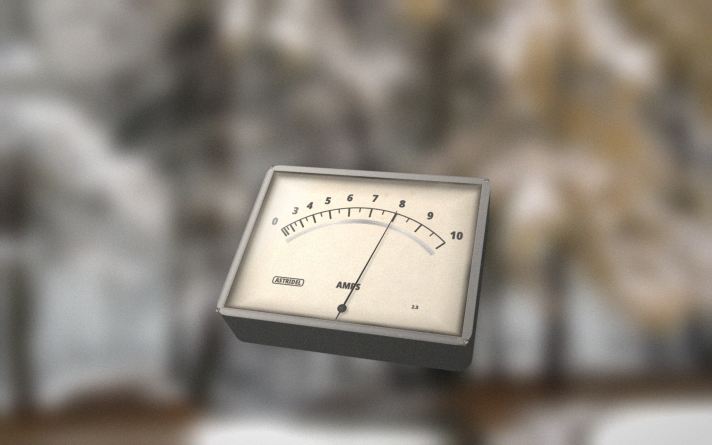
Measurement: 8 A
